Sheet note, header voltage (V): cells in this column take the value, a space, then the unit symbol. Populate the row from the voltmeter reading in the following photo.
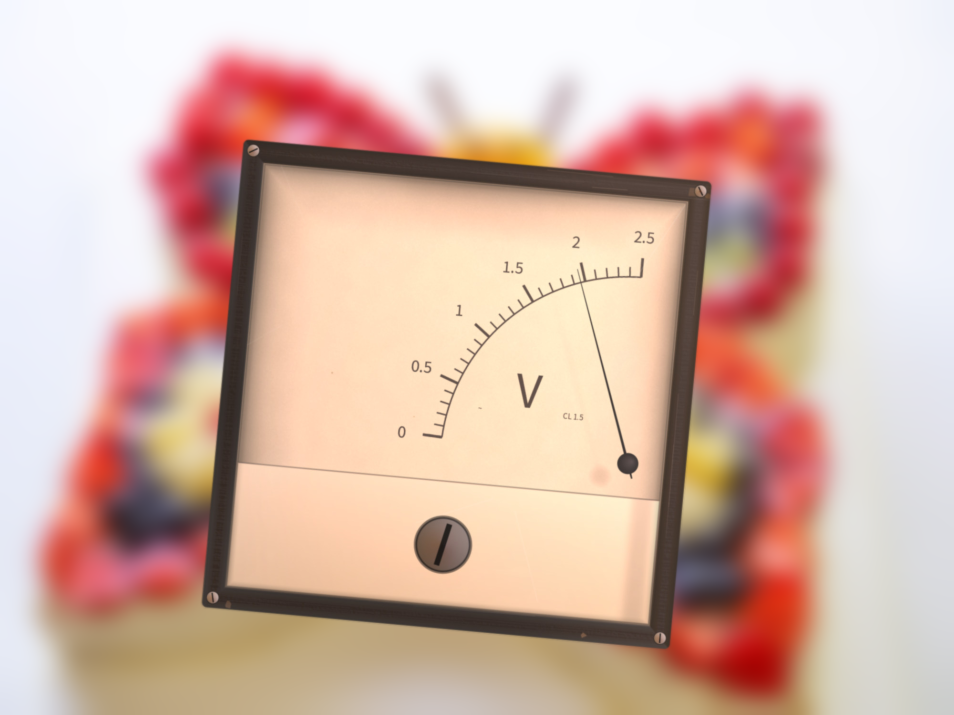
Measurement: 1.95 V
